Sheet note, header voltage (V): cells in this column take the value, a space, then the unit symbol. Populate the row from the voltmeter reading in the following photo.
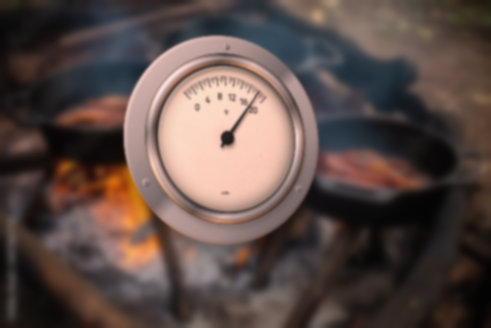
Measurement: 18 V
